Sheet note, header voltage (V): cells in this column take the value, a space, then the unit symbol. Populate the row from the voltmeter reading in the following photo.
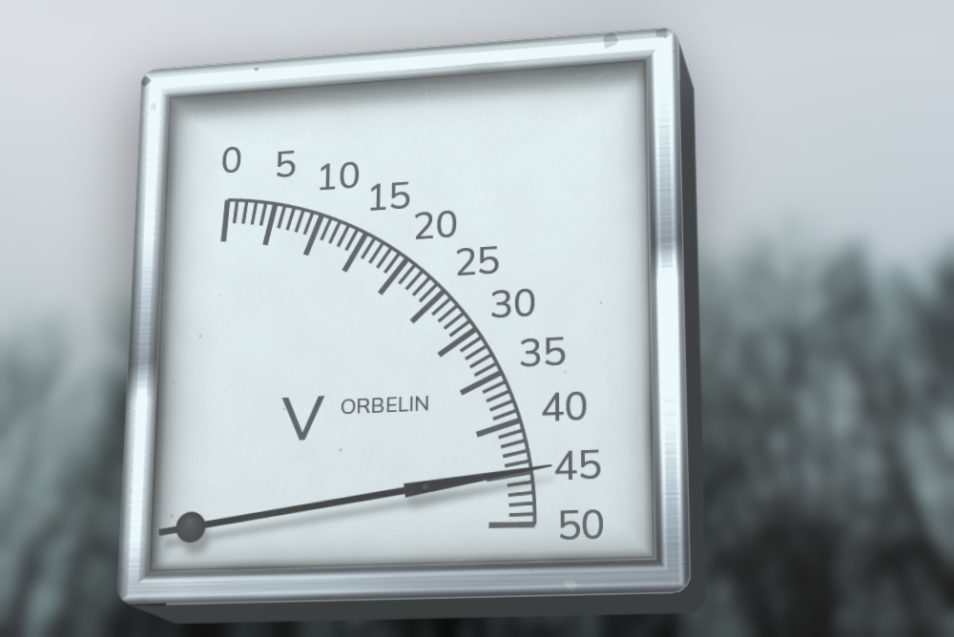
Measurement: 45 V
